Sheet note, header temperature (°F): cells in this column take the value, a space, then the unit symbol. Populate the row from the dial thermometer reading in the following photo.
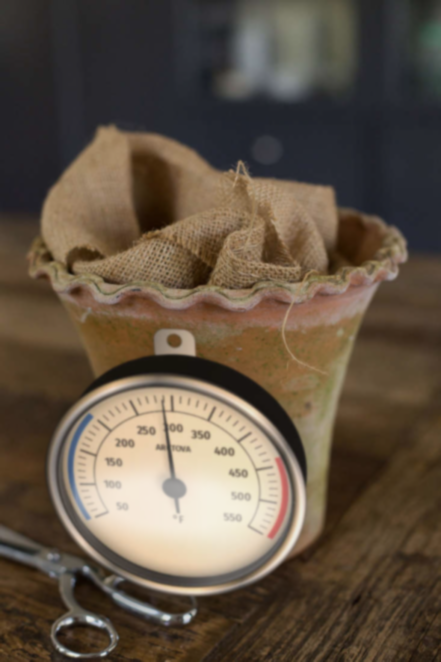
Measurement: 290 °F
